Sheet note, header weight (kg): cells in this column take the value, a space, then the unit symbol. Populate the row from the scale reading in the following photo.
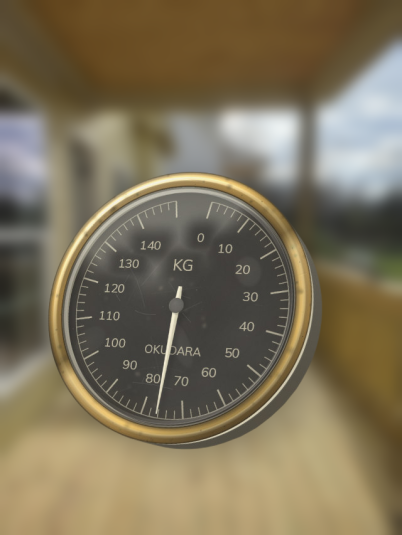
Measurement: 76 kg
